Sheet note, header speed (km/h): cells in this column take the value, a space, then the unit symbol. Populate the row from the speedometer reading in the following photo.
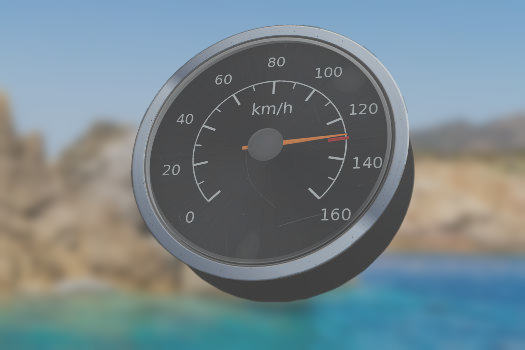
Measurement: 130 km/h
